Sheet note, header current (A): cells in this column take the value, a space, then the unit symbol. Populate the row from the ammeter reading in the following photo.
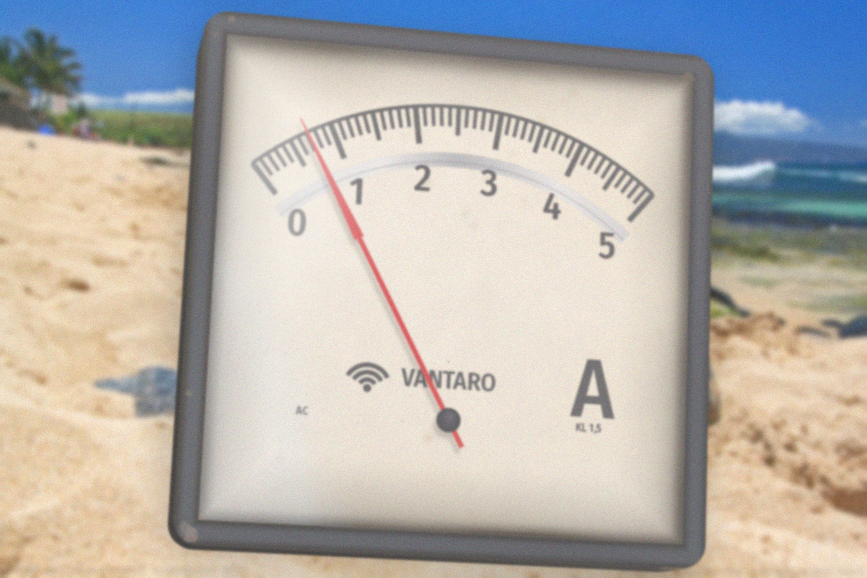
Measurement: 0.7 A
